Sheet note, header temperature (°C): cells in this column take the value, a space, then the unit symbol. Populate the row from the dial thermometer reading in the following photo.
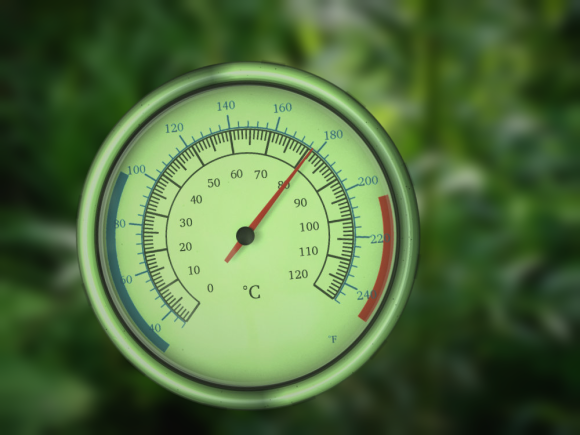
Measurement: 81 °C
